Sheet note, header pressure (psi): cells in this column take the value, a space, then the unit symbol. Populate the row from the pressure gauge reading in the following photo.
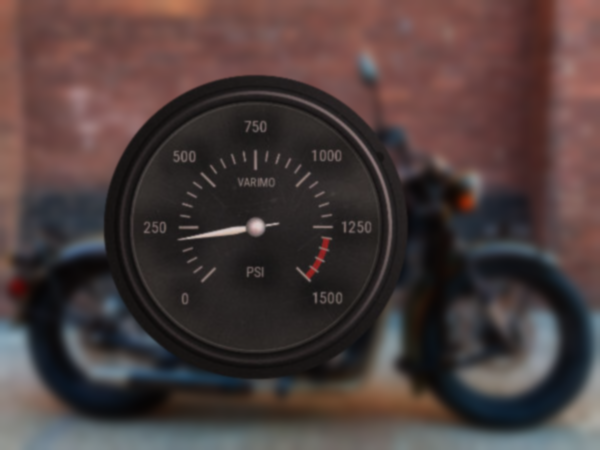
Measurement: 200 psi
